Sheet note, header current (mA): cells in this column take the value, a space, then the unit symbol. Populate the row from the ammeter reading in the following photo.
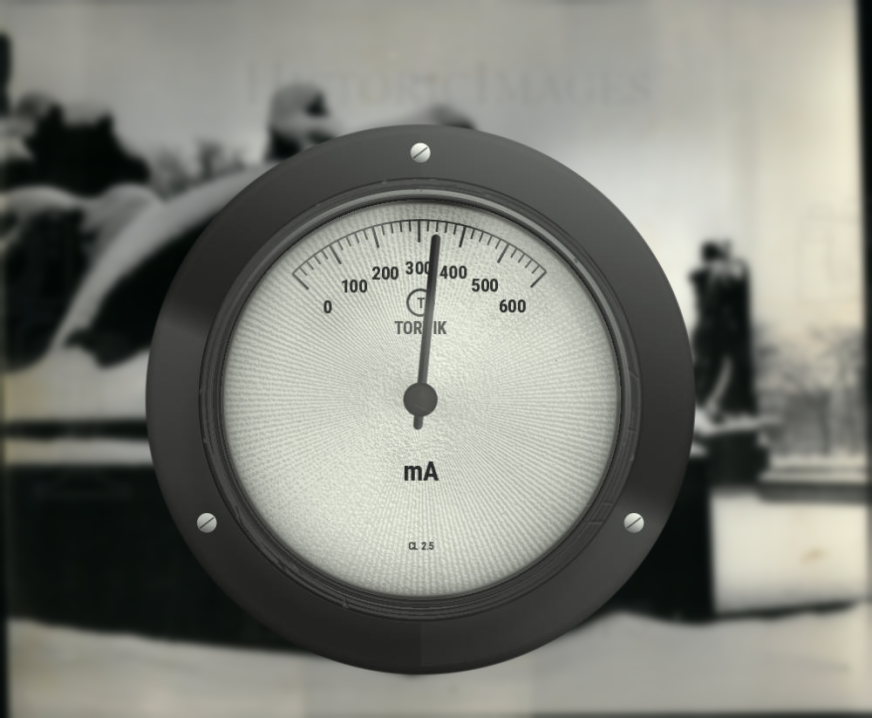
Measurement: 340 mA
